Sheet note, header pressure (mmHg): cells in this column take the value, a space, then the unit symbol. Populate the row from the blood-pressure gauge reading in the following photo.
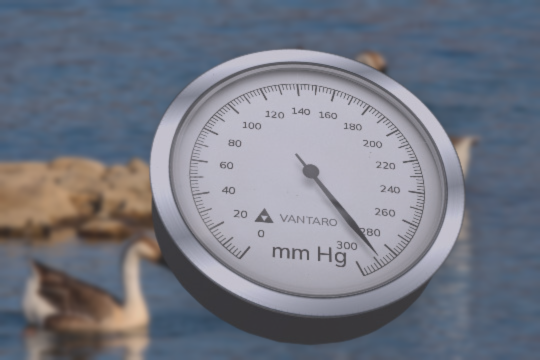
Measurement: 290 mmHg
